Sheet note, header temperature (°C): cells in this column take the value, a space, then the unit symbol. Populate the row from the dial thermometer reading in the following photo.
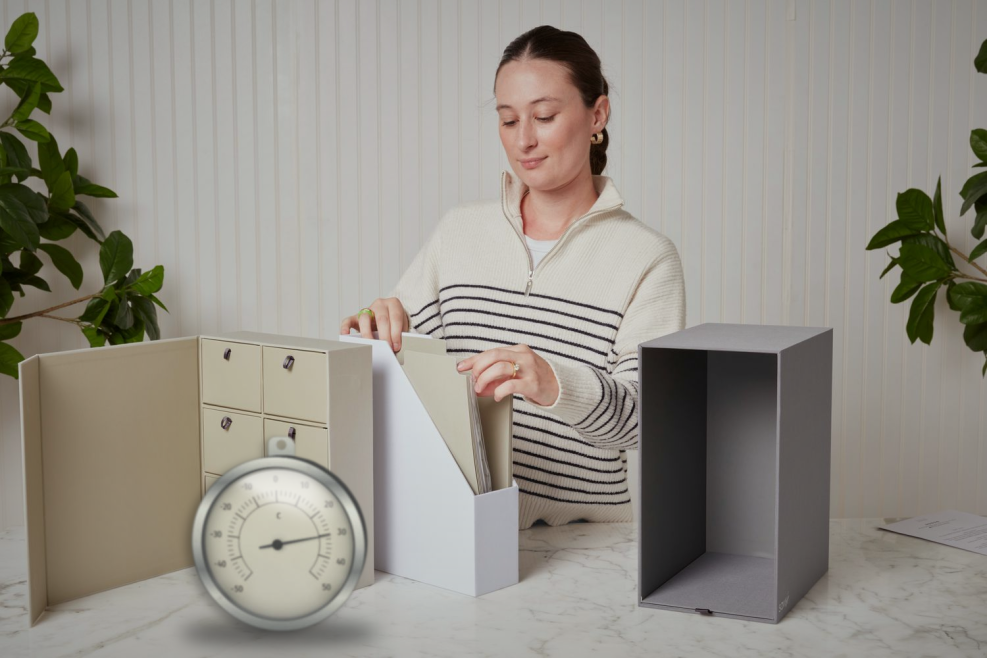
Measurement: 30 °C
